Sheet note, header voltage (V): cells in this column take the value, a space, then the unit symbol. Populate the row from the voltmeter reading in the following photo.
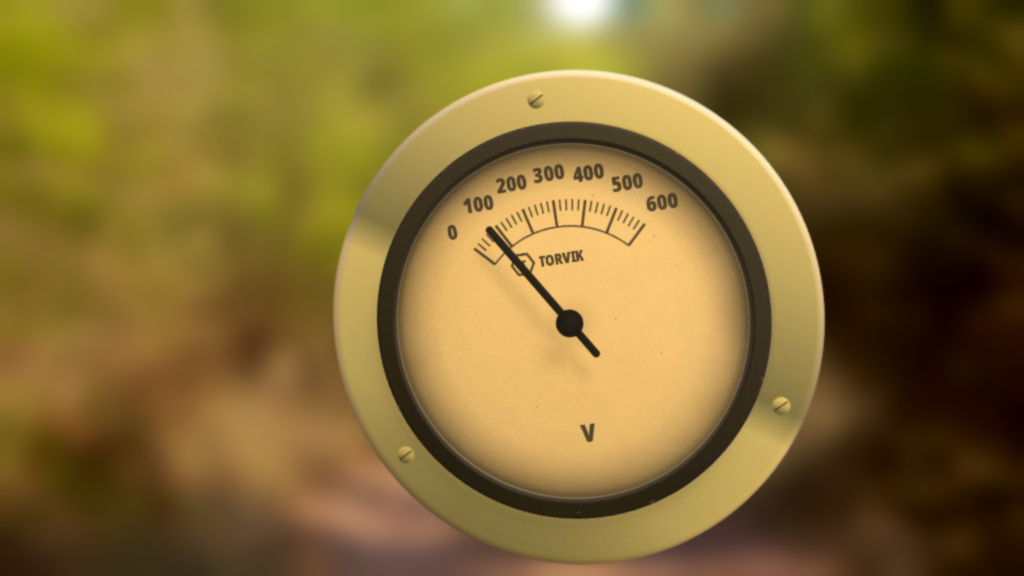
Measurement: 80 V
